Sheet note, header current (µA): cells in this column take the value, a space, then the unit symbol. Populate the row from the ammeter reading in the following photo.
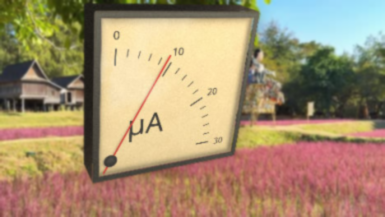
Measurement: 9 µA
